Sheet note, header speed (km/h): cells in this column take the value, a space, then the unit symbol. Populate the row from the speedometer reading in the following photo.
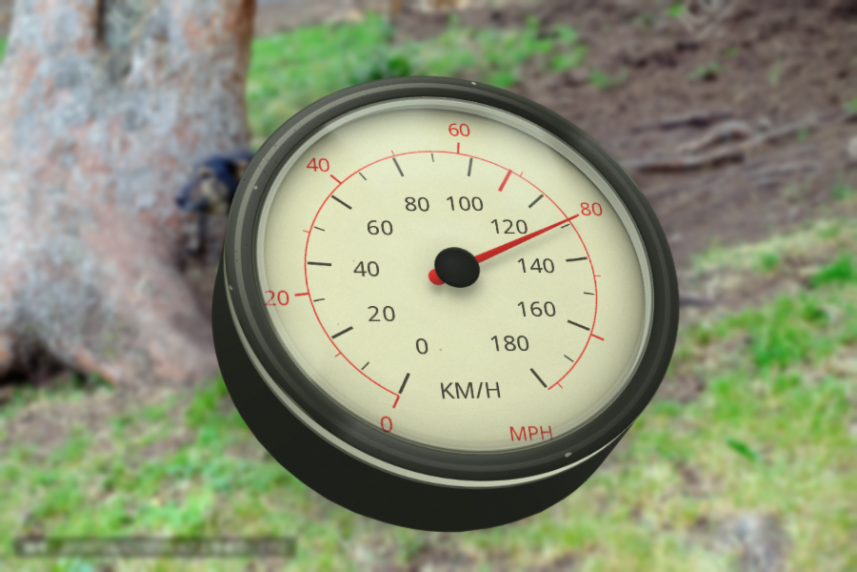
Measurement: 130 km/h
